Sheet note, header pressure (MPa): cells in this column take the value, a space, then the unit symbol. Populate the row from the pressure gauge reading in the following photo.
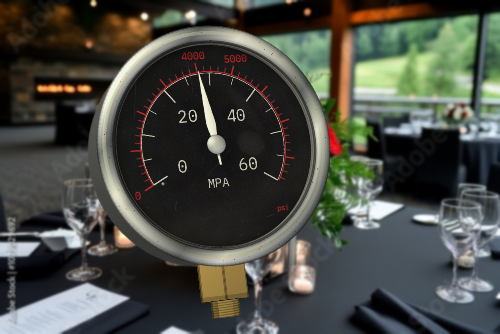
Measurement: 27.5 MPa
